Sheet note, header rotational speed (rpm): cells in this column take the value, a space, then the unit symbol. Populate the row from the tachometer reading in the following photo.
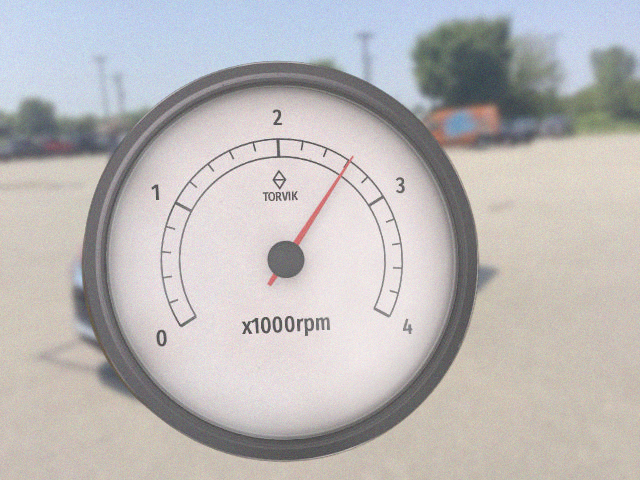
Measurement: 2600 rpm
